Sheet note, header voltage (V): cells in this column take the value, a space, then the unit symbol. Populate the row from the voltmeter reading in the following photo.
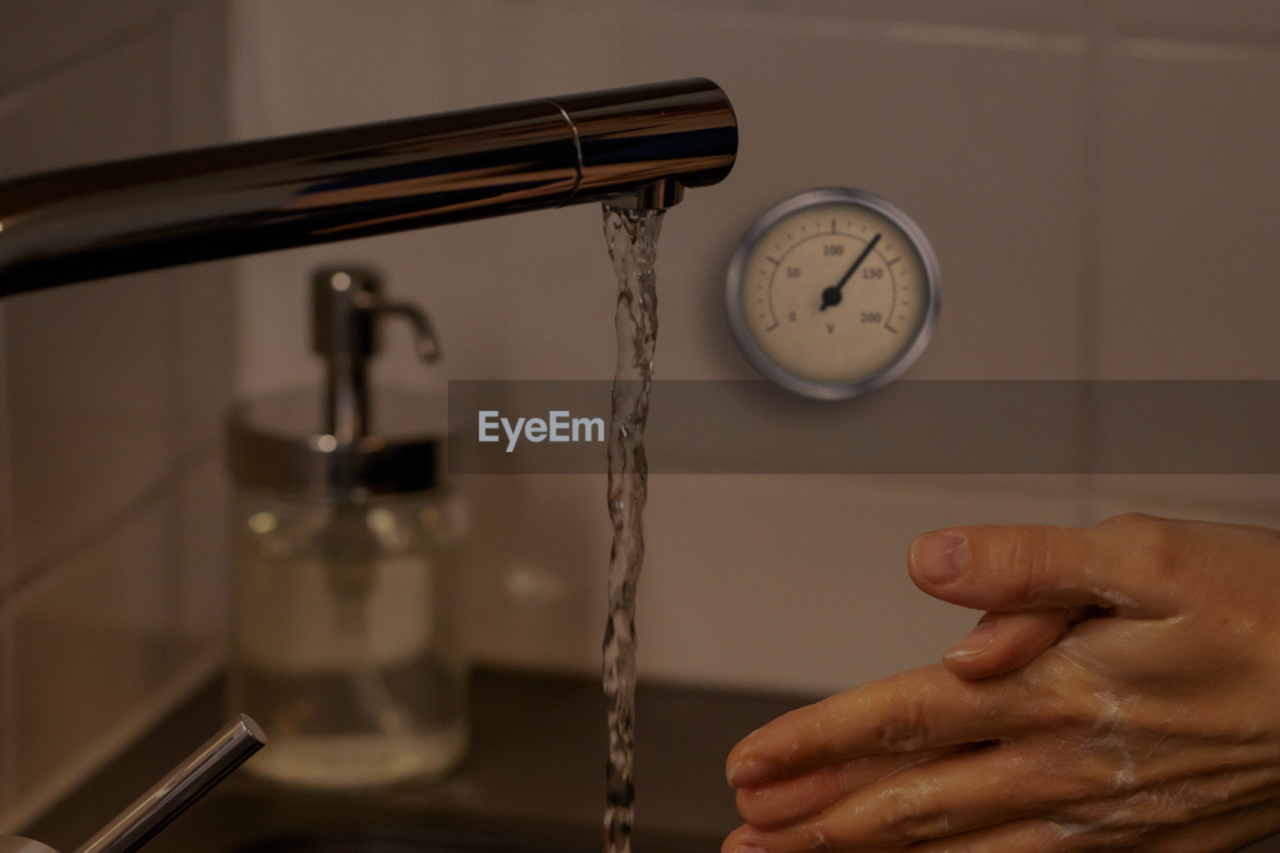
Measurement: 130 V
